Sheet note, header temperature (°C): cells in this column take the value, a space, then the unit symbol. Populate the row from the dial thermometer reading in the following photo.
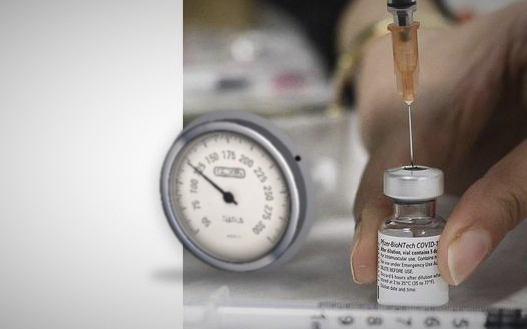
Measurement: 125 °C
